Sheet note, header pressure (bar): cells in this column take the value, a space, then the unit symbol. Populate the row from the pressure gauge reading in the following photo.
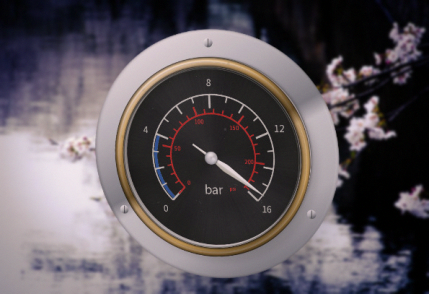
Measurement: 15.5 bar
